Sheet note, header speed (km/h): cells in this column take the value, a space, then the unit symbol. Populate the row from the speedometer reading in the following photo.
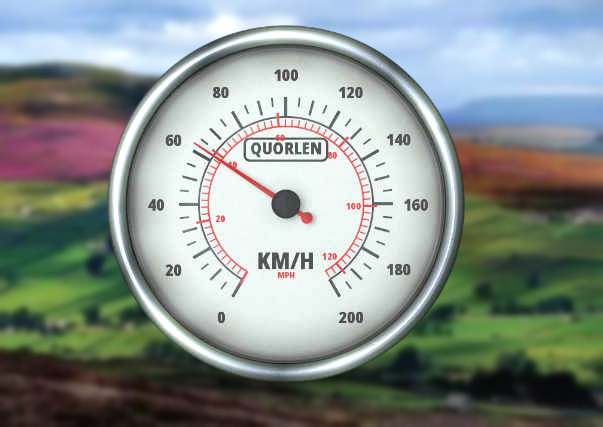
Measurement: 62.5 km/h
